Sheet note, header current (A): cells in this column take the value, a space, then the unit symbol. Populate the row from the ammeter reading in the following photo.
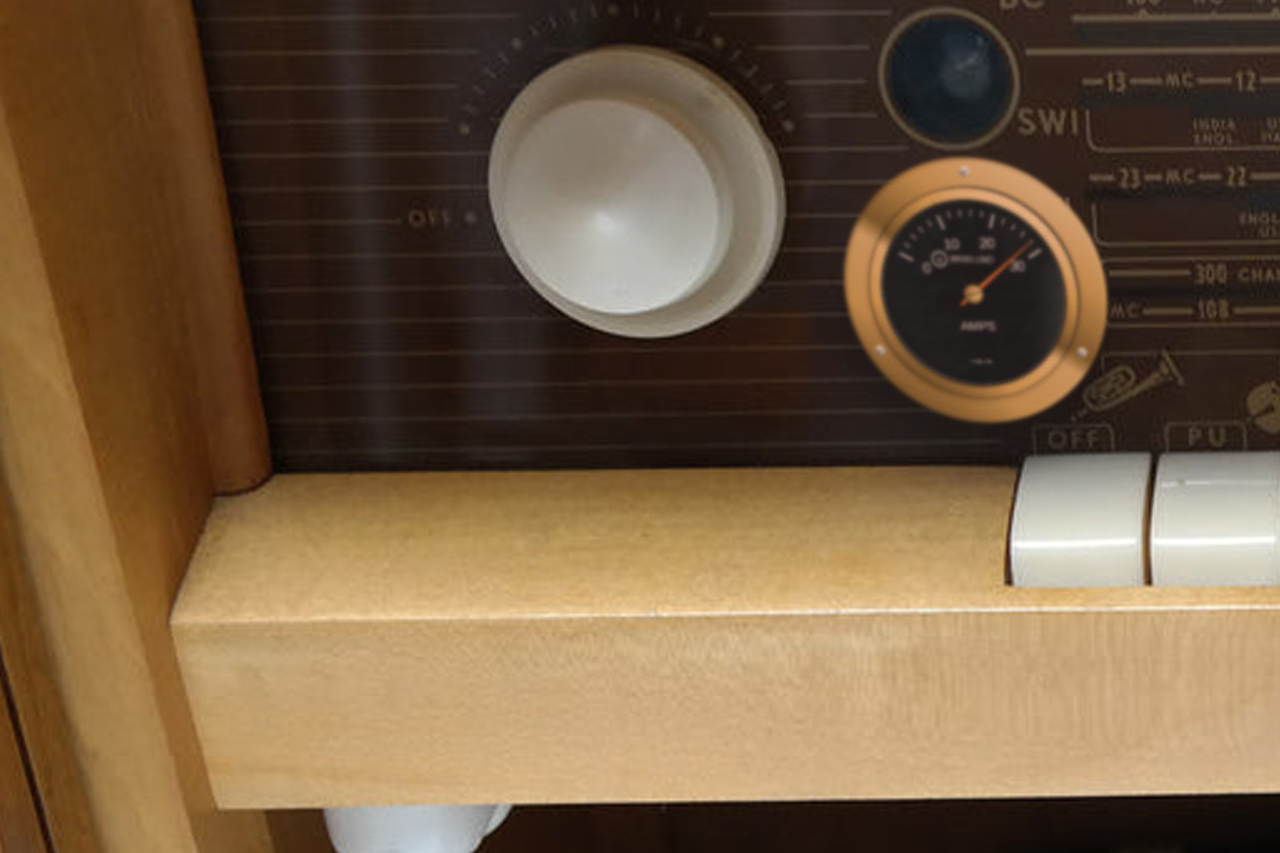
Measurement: 28 A
